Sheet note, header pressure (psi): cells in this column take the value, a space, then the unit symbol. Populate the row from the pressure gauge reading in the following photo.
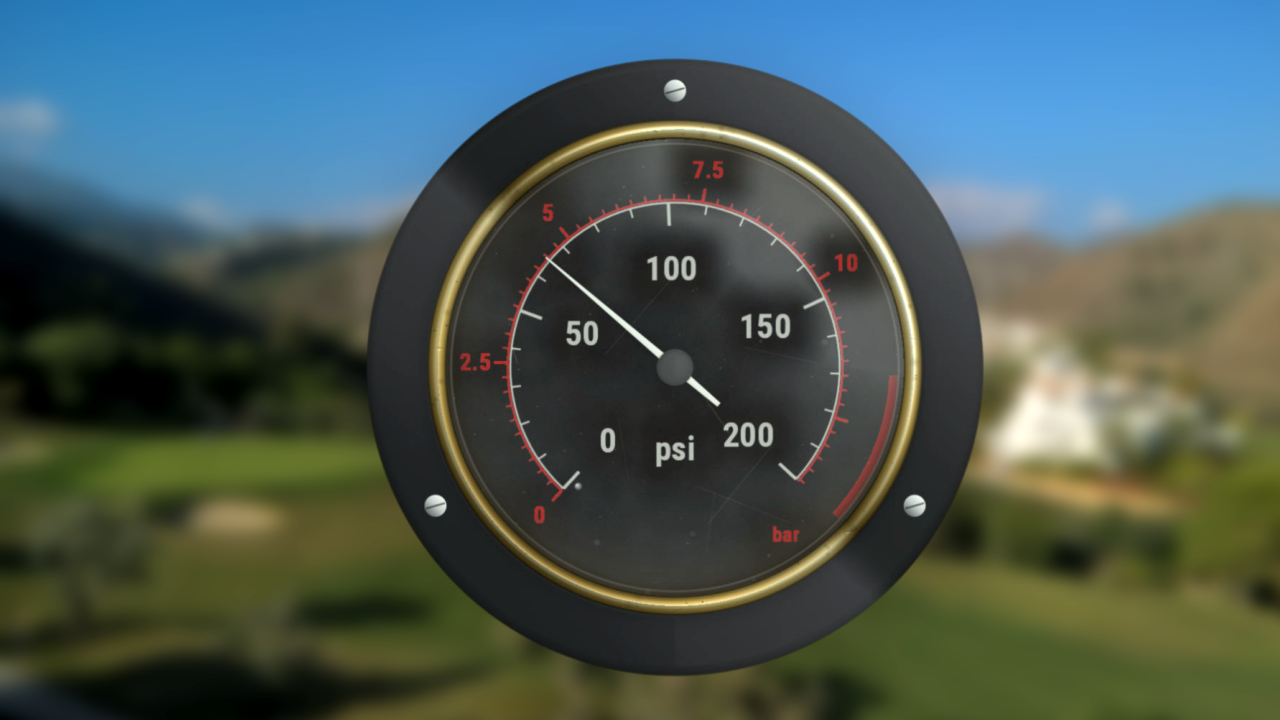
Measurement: 65 psi
